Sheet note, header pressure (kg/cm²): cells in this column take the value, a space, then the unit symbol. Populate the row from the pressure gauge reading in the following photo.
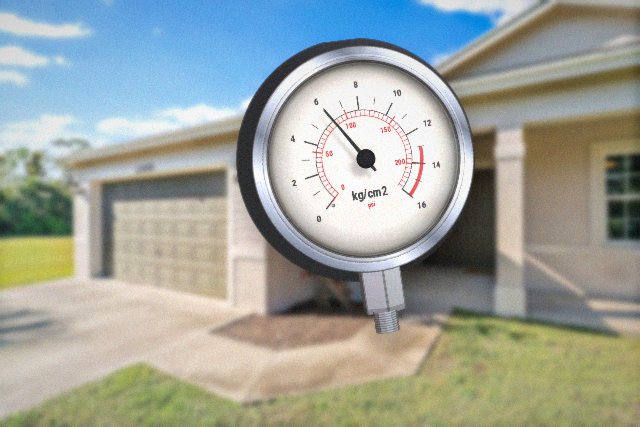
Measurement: 6 kg/cm²
